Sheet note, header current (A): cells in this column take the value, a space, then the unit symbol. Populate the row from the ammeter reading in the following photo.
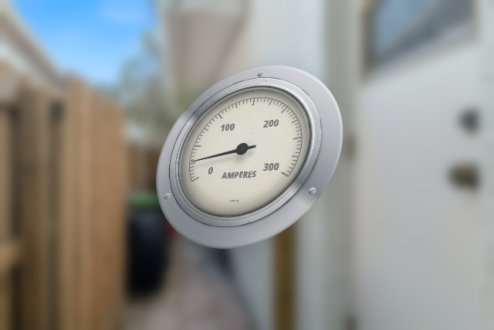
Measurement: 25 A
